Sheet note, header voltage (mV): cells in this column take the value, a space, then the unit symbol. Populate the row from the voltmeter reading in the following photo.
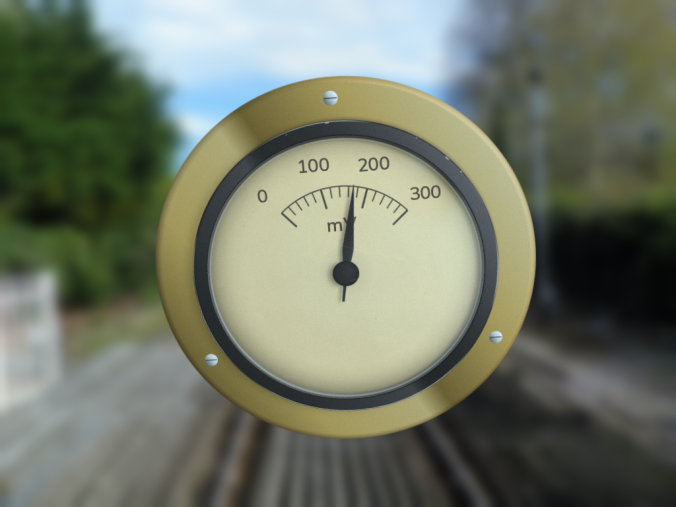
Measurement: 170 mV
